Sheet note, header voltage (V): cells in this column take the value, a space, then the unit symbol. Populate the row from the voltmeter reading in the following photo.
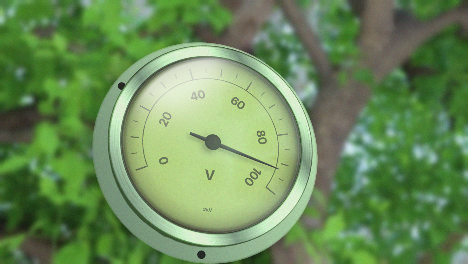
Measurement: 92.5 V
